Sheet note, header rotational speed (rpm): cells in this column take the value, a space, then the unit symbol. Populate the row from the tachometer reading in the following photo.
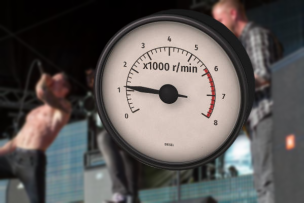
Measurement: 1200 rpm
